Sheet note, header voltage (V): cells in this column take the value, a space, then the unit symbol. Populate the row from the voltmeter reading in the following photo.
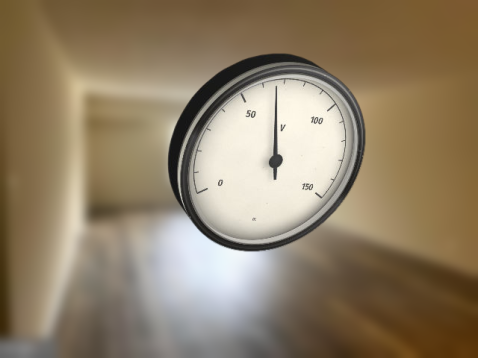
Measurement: 65 V
